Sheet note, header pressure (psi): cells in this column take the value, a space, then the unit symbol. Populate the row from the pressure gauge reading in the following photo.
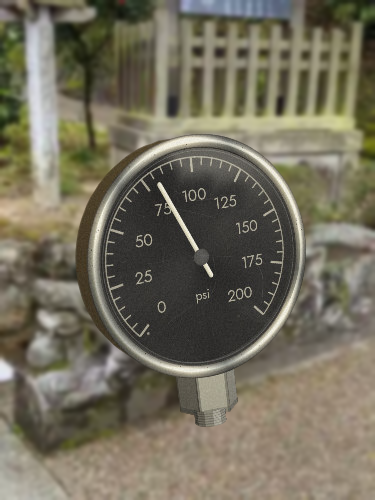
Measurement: 80 psi
